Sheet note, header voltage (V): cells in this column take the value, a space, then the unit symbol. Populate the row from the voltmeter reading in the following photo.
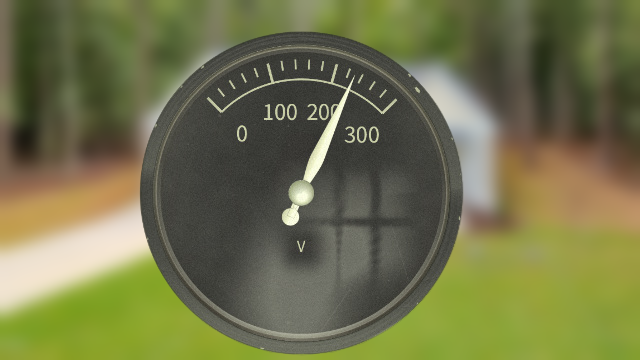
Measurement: 230 V
